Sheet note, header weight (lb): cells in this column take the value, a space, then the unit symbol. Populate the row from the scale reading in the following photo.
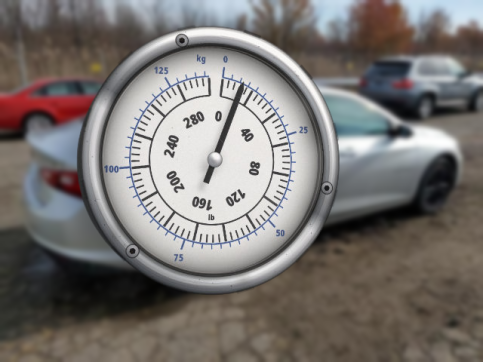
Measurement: 12 lb
